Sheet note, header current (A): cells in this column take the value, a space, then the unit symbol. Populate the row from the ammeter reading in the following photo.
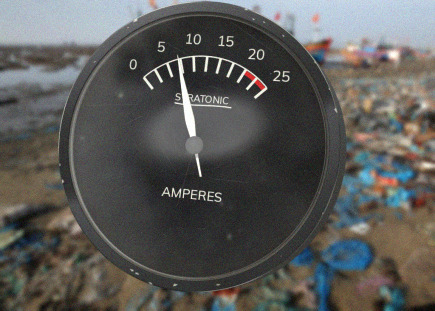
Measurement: 7.5 A
